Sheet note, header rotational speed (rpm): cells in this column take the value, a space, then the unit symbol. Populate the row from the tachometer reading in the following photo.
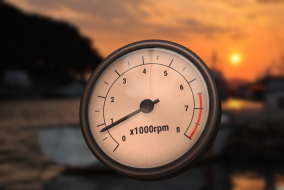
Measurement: 750 rpm
